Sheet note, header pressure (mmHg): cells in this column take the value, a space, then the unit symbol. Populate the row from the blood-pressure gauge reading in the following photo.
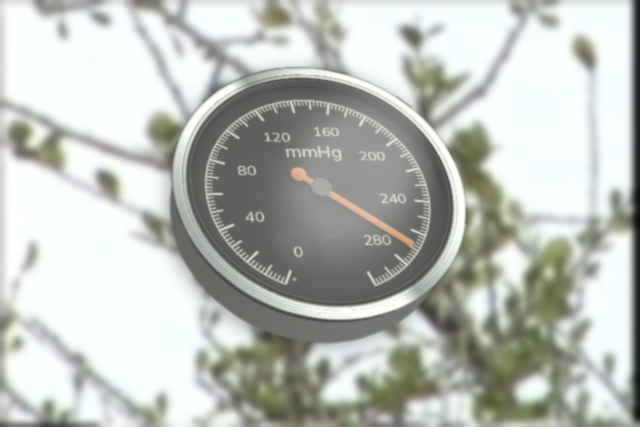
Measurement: 270 mmHg
